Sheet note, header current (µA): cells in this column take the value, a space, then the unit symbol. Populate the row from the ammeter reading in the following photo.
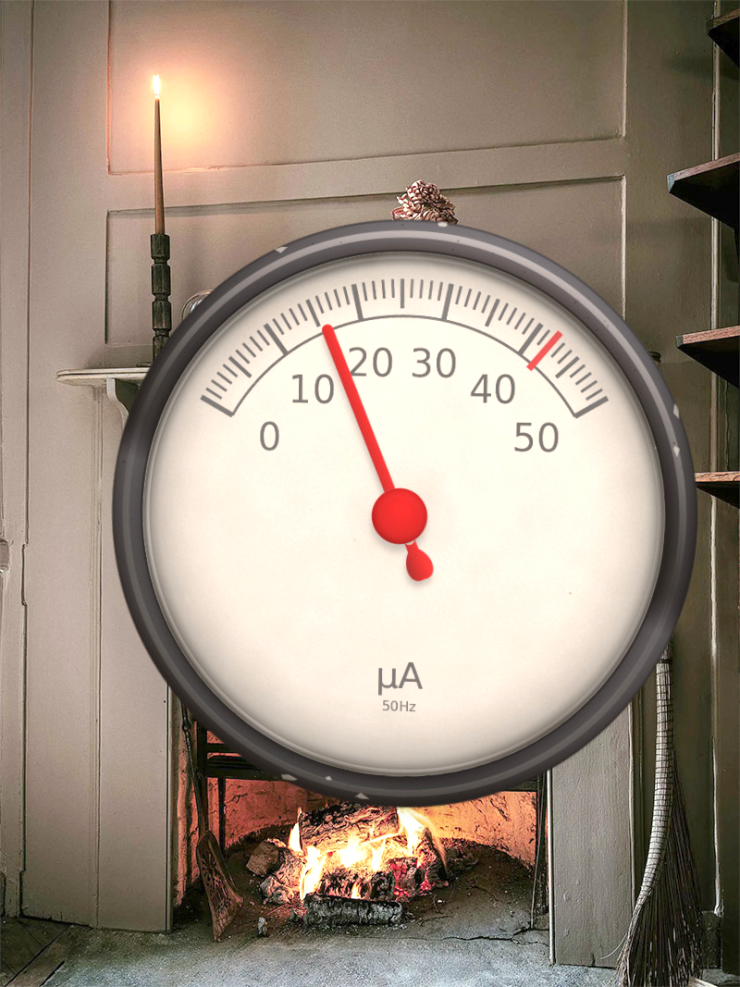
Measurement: 16 µA
